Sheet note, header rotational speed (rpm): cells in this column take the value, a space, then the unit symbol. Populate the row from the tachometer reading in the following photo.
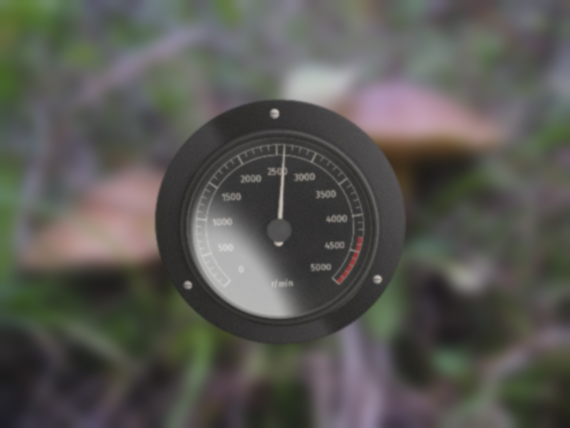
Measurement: 2600 rpm
